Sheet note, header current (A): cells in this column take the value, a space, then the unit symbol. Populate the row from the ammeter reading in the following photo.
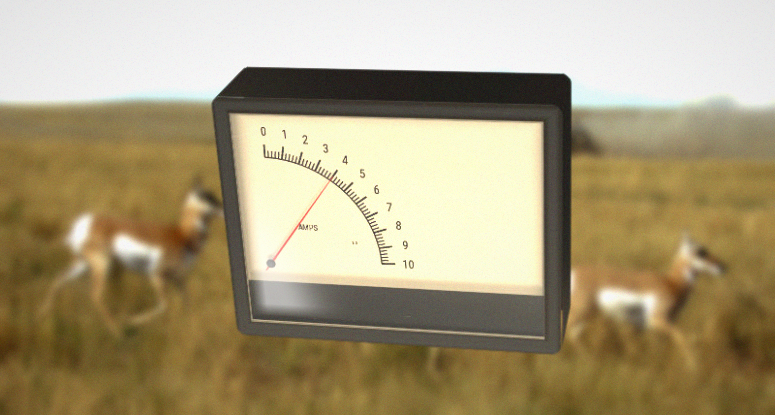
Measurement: 4 A
